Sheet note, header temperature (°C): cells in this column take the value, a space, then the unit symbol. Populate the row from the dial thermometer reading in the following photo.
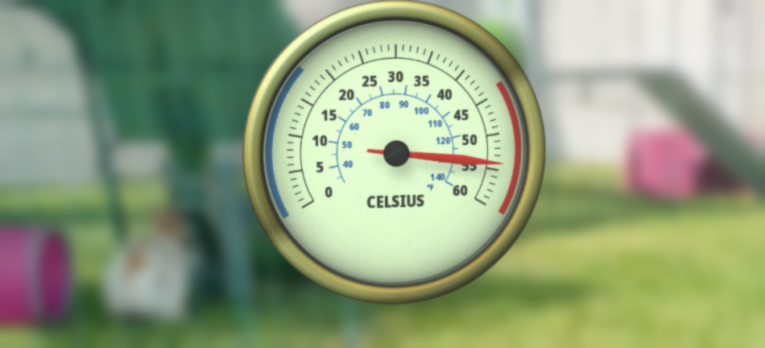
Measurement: 54 °C
